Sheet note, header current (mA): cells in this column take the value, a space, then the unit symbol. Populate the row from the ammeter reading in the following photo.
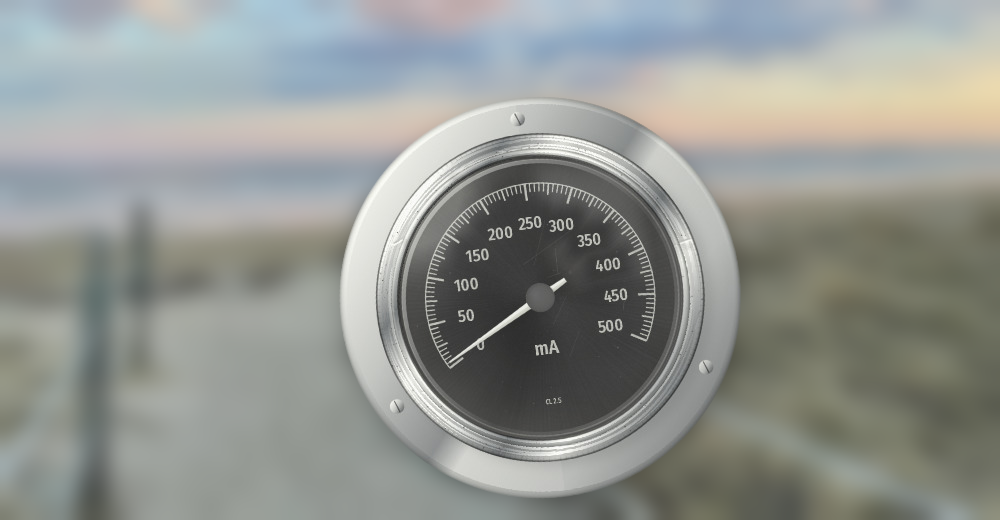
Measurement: 5 mA
